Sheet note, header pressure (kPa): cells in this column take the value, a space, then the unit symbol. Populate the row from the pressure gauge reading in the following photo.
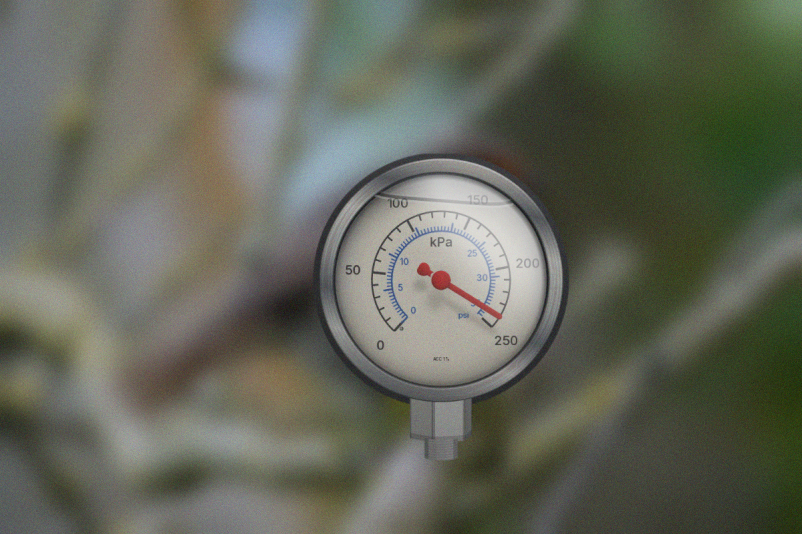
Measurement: 240 kPa
